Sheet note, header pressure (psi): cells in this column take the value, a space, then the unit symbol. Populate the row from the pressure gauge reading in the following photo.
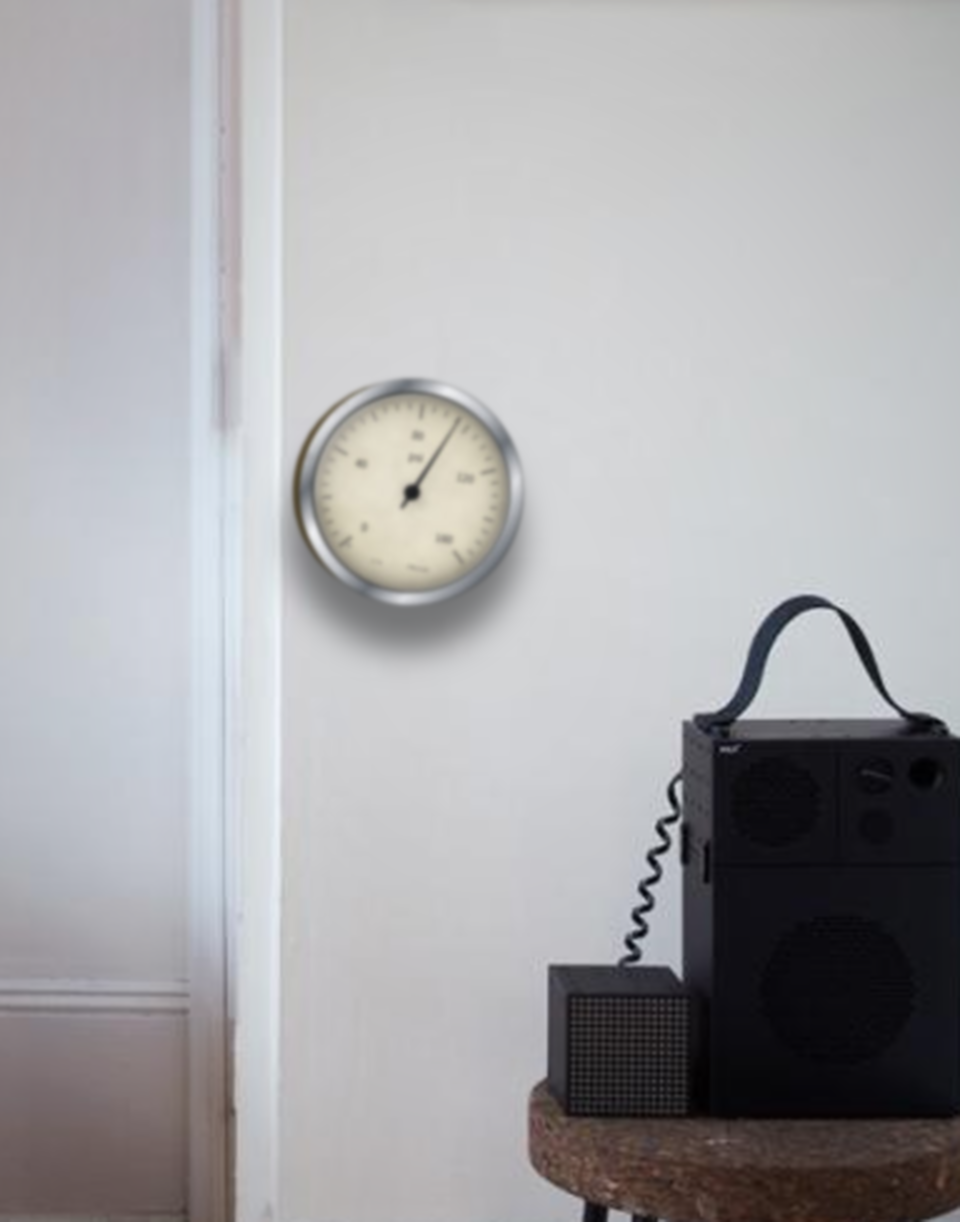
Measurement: 95 psi
